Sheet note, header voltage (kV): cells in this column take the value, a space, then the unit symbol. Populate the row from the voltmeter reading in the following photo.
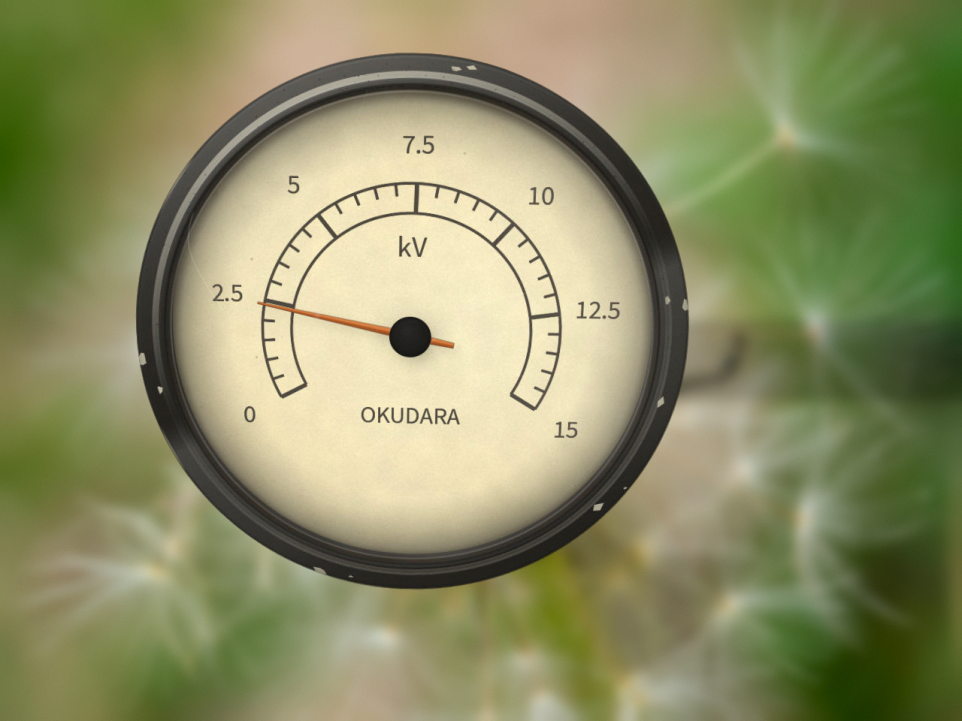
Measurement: 2.5 kV
